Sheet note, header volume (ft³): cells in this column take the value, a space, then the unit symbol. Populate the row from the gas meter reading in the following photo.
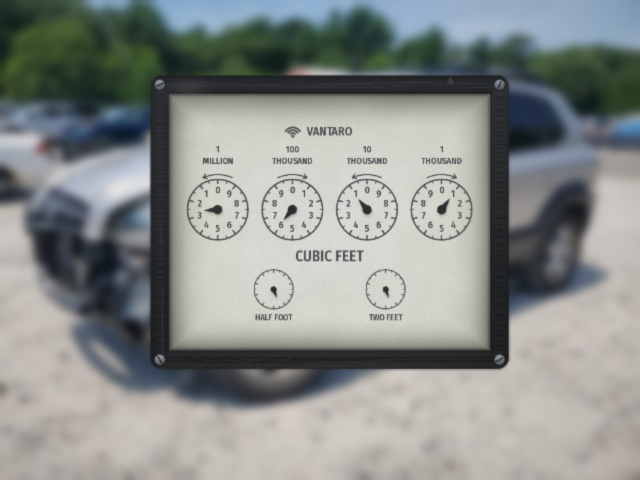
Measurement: 261100 ft³
